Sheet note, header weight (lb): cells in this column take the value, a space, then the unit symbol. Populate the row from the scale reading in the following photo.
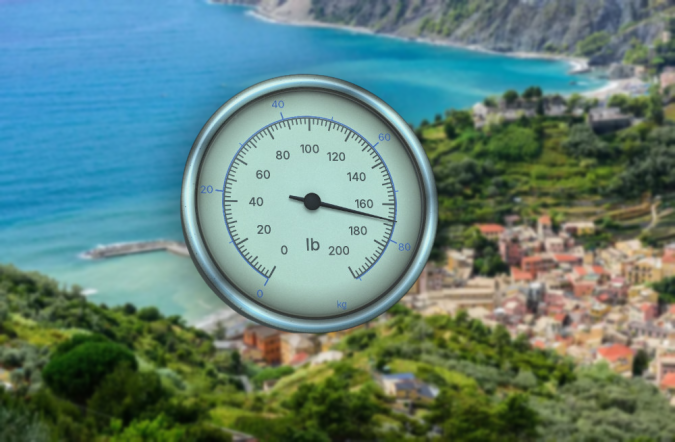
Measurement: 168 lb
